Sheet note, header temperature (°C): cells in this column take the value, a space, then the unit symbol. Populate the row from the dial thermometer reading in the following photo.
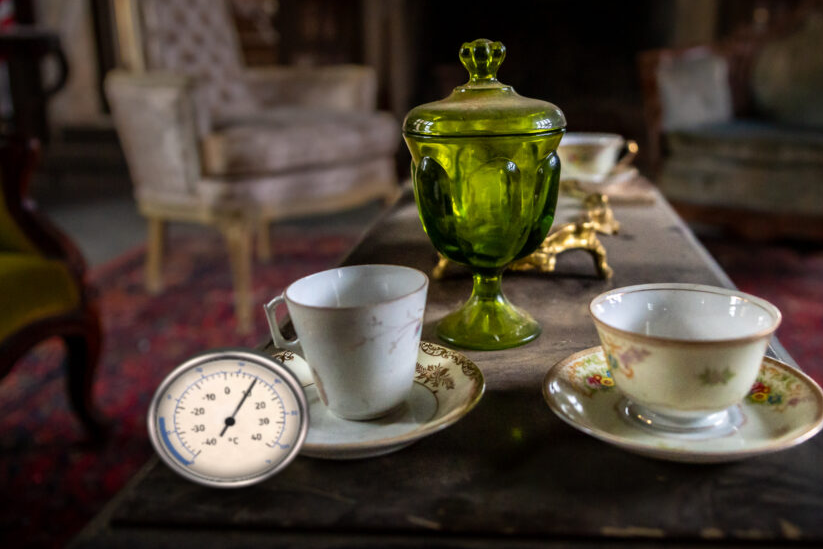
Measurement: 10 °C
